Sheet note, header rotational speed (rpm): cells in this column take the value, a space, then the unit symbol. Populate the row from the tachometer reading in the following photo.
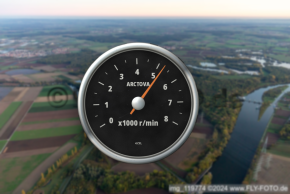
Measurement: 5250 rpm
